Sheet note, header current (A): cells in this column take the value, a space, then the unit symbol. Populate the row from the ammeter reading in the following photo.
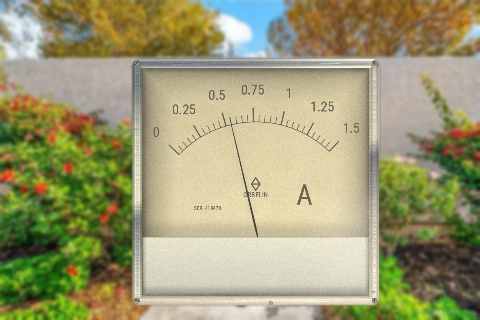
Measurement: 0.55 A
